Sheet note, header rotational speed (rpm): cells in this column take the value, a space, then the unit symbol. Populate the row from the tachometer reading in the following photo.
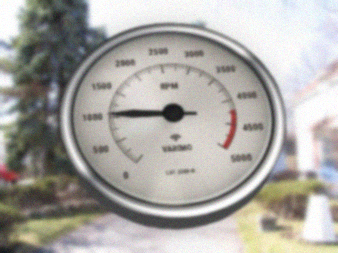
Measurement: 1000 rpm
